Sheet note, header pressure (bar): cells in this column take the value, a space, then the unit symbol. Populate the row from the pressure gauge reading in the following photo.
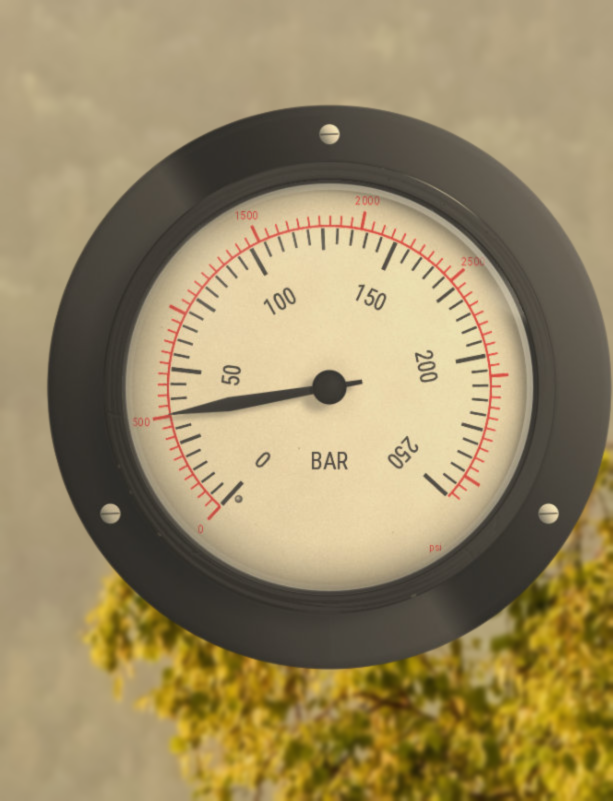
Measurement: 35 bar
